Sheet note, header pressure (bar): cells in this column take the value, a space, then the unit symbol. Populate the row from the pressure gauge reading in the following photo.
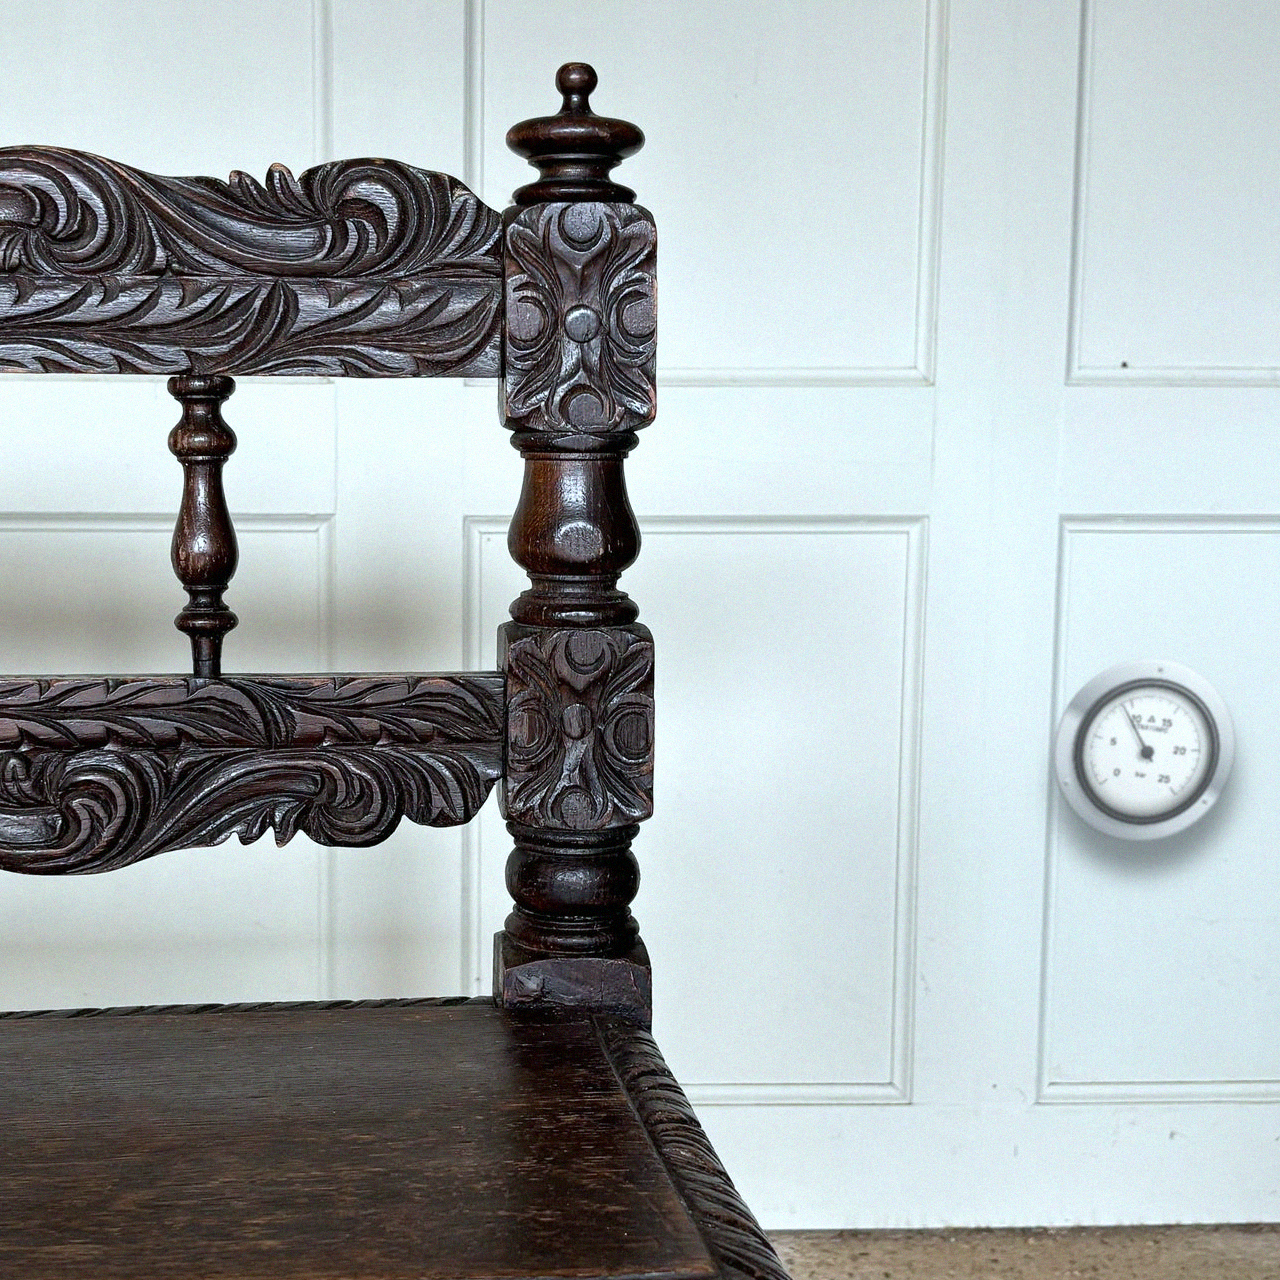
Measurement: 9 bar
